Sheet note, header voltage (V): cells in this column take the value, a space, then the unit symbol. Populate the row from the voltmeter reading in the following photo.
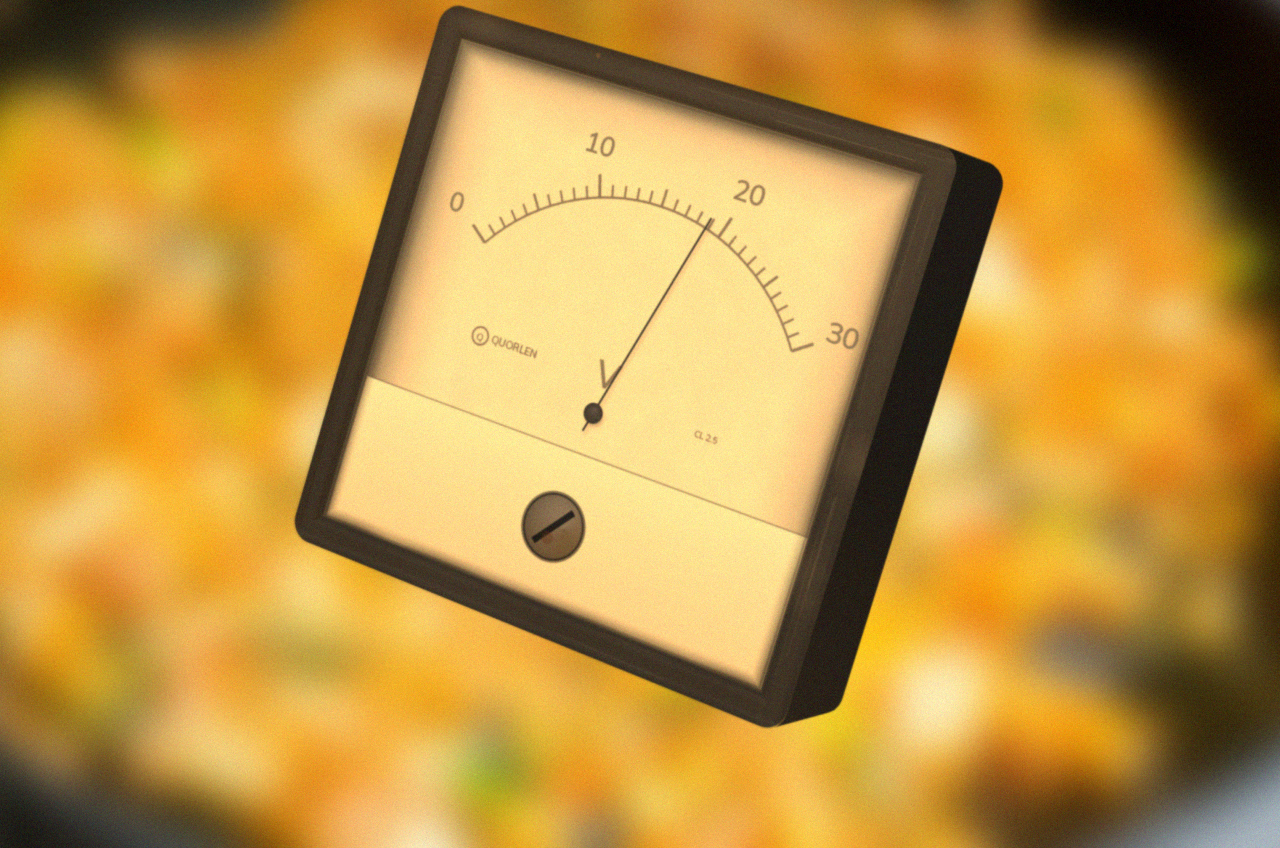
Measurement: 19 V
